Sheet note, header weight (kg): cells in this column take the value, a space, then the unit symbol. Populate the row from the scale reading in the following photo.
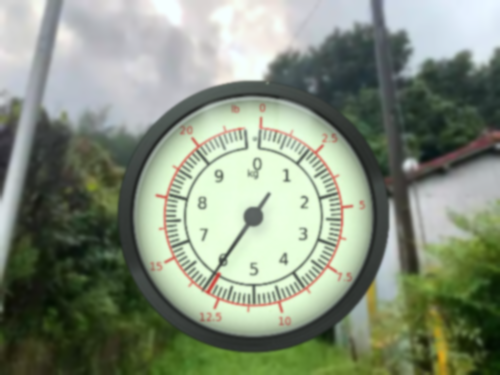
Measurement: 6 kg
